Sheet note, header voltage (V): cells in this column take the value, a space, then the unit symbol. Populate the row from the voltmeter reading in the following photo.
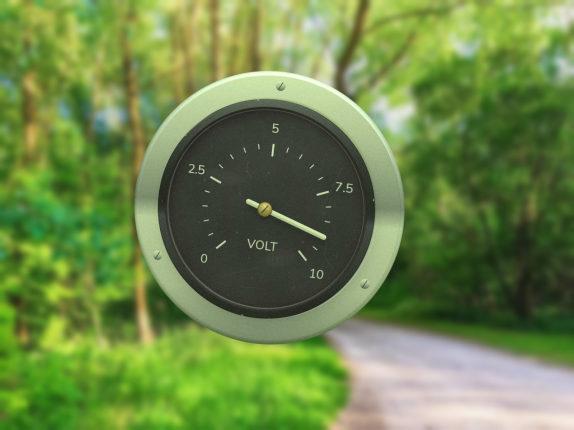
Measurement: 9 V
